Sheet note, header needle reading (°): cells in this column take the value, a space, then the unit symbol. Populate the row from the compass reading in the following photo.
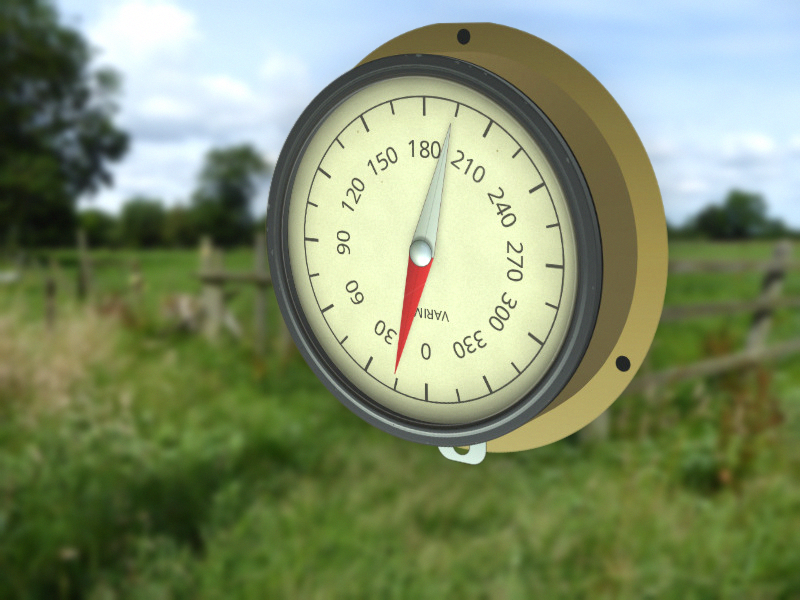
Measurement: 15 °
